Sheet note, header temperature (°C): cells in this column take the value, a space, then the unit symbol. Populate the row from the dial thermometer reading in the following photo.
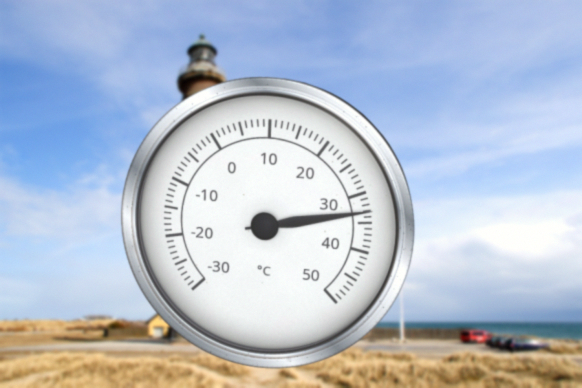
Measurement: 33 °C
